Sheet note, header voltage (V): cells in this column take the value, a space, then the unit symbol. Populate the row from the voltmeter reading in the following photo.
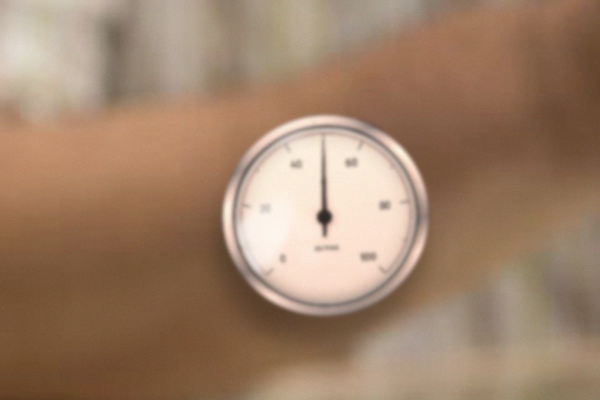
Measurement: 50 V
